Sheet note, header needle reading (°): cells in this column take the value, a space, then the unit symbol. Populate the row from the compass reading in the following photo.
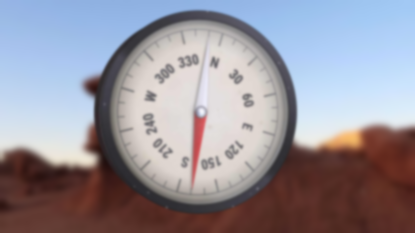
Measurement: 170 °
